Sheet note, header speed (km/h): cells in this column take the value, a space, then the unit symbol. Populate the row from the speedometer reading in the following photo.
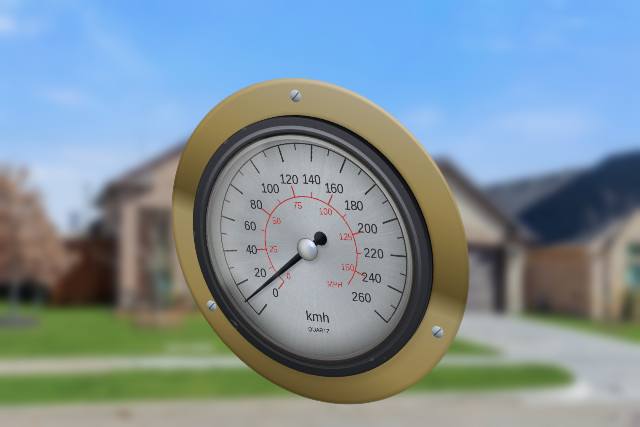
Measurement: 10 km/h
